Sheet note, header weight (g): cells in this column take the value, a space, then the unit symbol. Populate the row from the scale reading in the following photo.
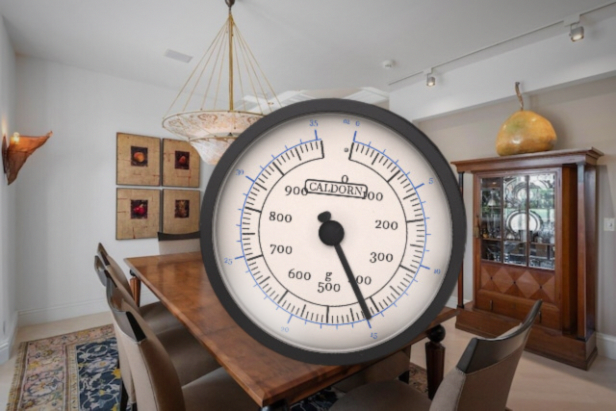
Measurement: 420 g
